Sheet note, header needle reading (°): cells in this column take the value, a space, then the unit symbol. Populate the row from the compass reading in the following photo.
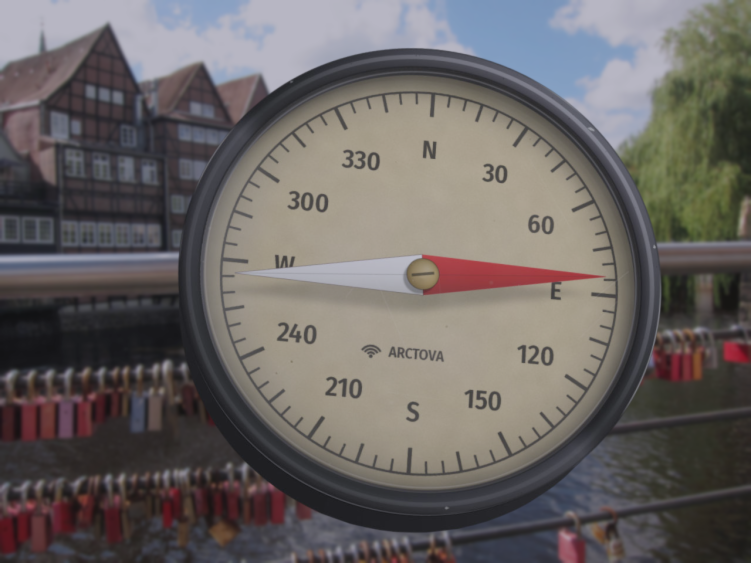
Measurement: 85 °
